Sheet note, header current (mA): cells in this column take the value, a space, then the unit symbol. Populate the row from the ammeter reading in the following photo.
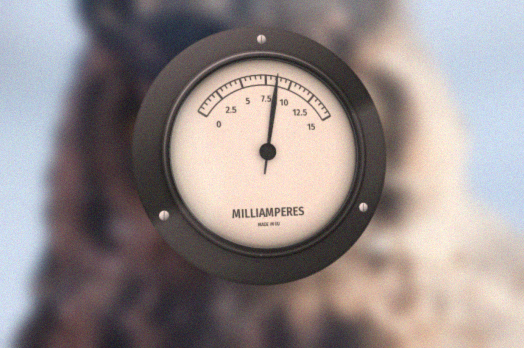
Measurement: 8.5 mA
